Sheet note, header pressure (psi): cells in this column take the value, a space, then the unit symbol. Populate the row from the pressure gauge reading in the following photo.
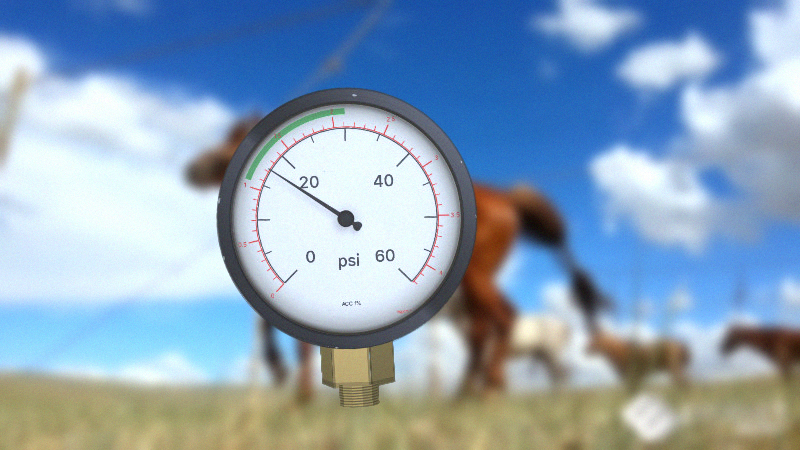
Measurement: 17.5 psi
